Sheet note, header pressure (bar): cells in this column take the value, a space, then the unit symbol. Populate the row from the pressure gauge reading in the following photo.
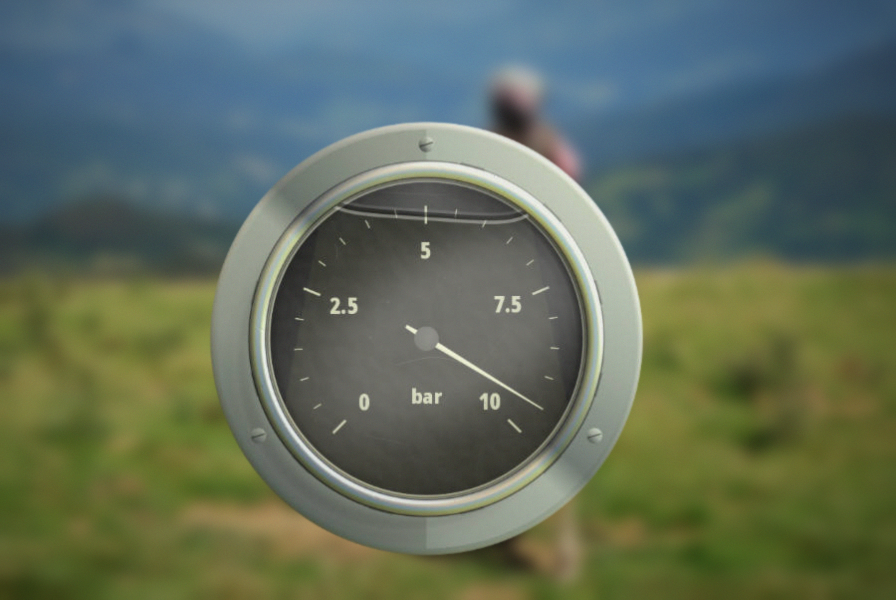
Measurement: 9.5 bar
